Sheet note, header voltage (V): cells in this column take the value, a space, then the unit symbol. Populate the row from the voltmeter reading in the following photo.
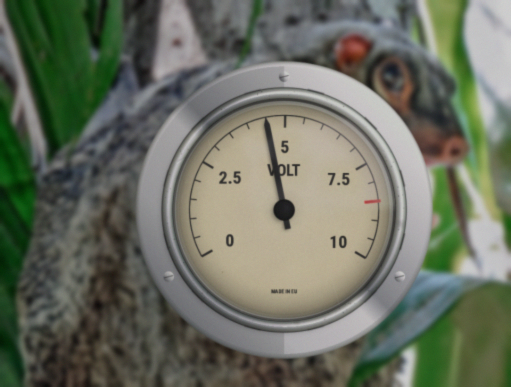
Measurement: 4.5 V
